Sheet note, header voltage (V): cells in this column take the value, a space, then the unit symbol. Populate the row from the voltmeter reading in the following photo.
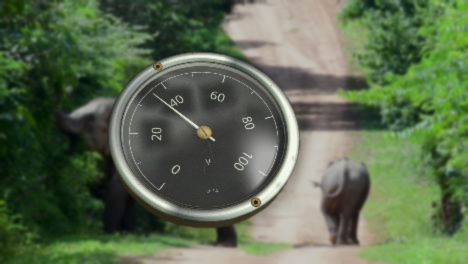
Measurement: 35 V
